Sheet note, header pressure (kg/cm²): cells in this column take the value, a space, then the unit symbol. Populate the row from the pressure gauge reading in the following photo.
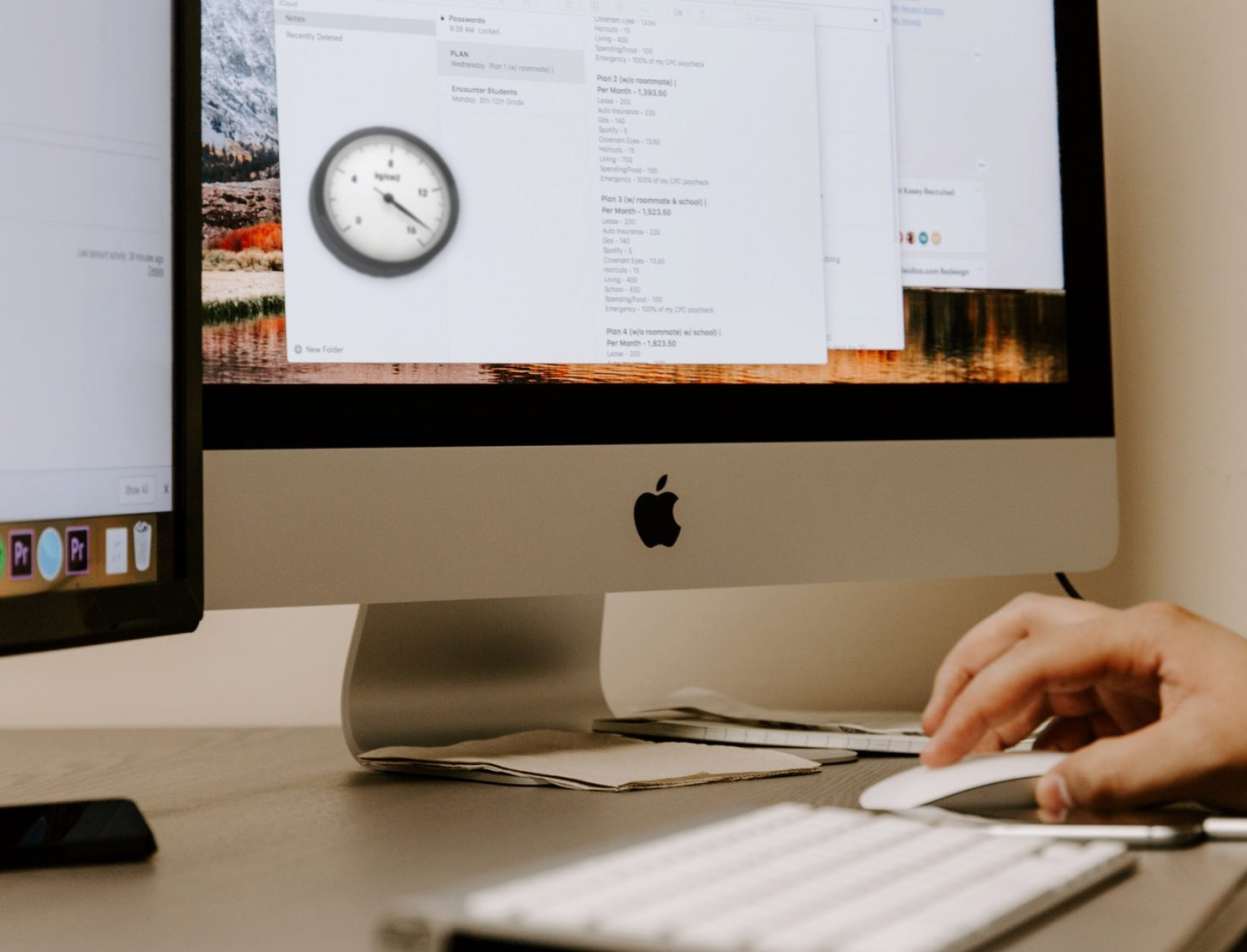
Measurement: 15 kg/cm²
